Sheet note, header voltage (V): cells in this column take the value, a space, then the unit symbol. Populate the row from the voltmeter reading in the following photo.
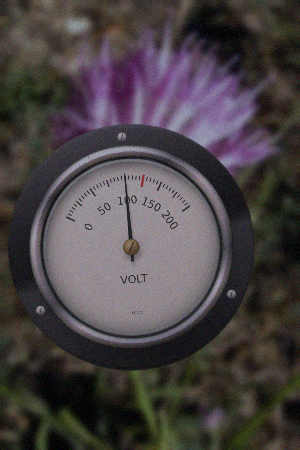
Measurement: 100 V
